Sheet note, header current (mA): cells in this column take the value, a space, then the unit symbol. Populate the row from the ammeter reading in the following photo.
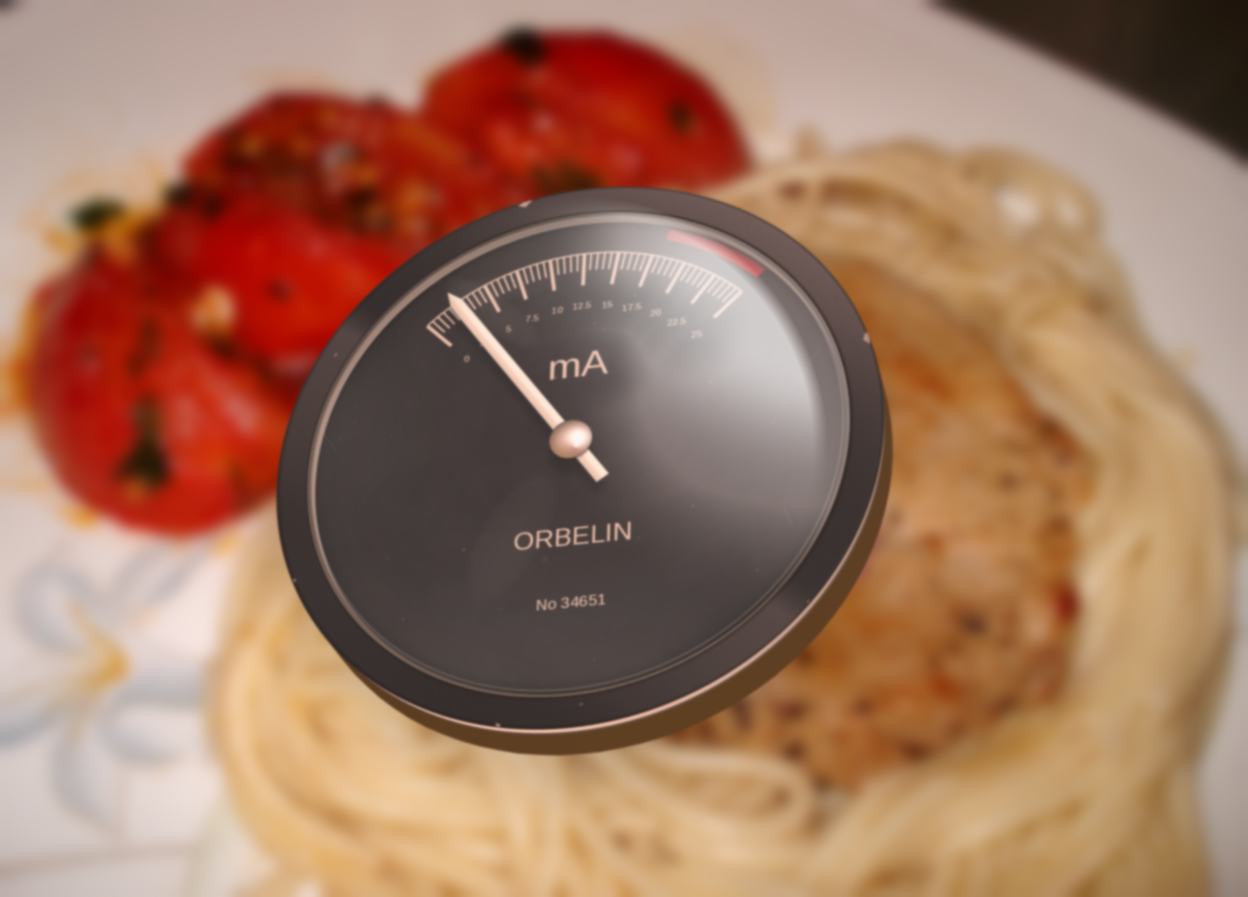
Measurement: 2.5 mA
